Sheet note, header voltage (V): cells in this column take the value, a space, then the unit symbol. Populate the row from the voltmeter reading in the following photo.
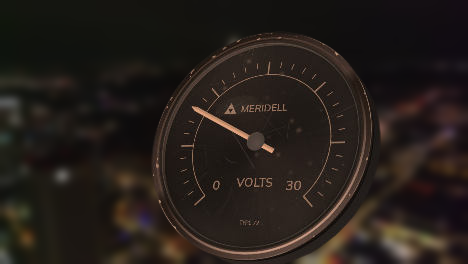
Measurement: 8 V
